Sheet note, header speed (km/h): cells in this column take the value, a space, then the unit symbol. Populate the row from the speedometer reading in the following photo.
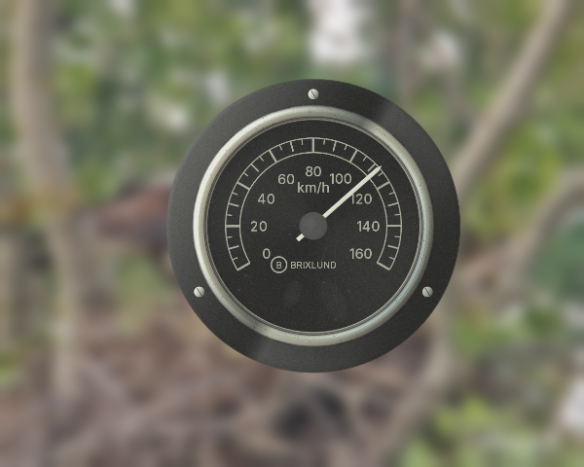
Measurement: 112.5 km/h
